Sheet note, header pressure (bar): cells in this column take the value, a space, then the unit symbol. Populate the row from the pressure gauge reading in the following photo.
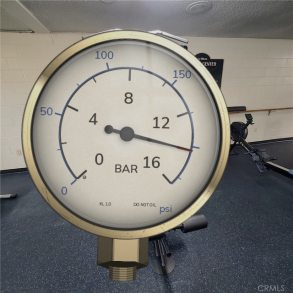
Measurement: 14 bar
